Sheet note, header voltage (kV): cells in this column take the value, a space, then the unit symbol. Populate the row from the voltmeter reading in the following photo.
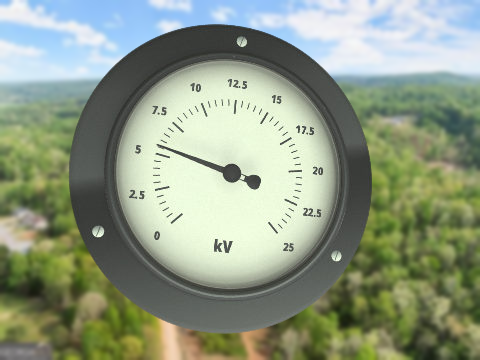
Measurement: 5.5 kV
